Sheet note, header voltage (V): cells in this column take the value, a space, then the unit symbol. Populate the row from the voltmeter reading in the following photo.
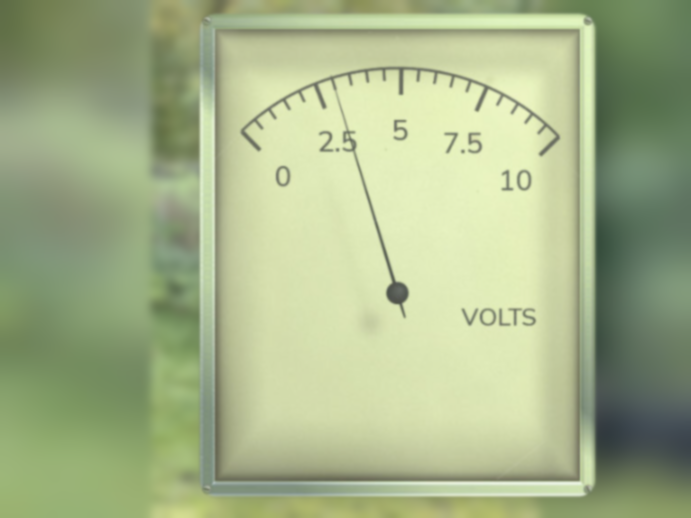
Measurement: 3 V
